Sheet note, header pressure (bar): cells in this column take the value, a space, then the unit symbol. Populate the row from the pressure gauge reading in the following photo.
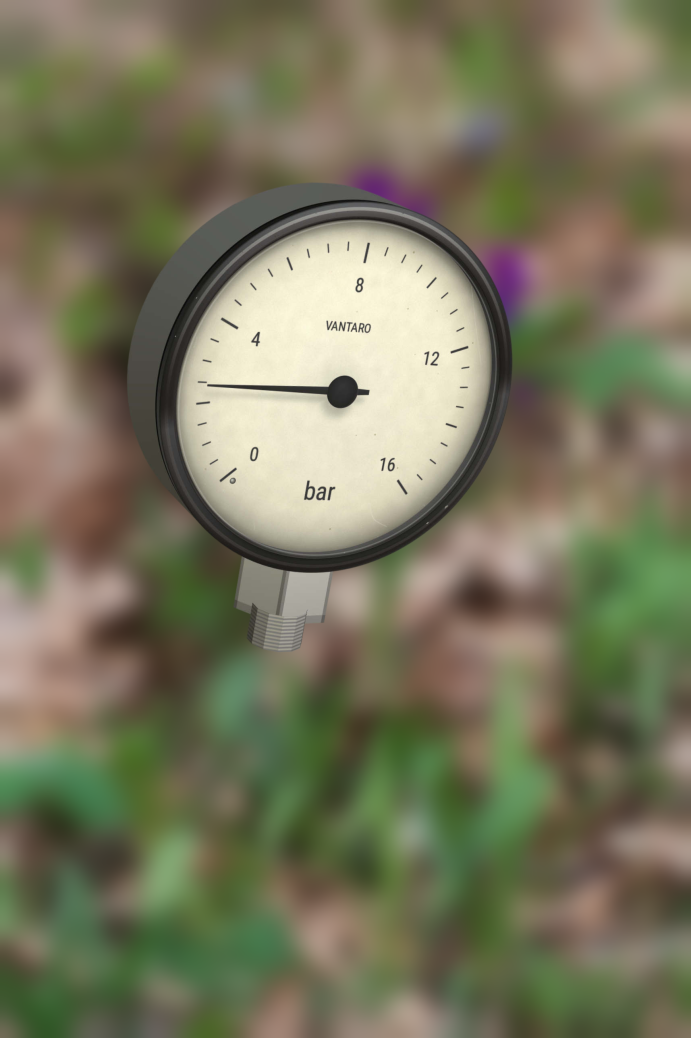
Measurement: 2.5 bar
